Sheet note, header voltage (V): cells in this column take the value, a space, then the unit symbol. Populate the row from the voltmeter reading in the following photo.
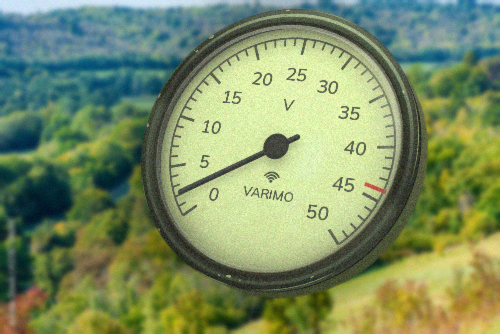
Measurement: 2 V
